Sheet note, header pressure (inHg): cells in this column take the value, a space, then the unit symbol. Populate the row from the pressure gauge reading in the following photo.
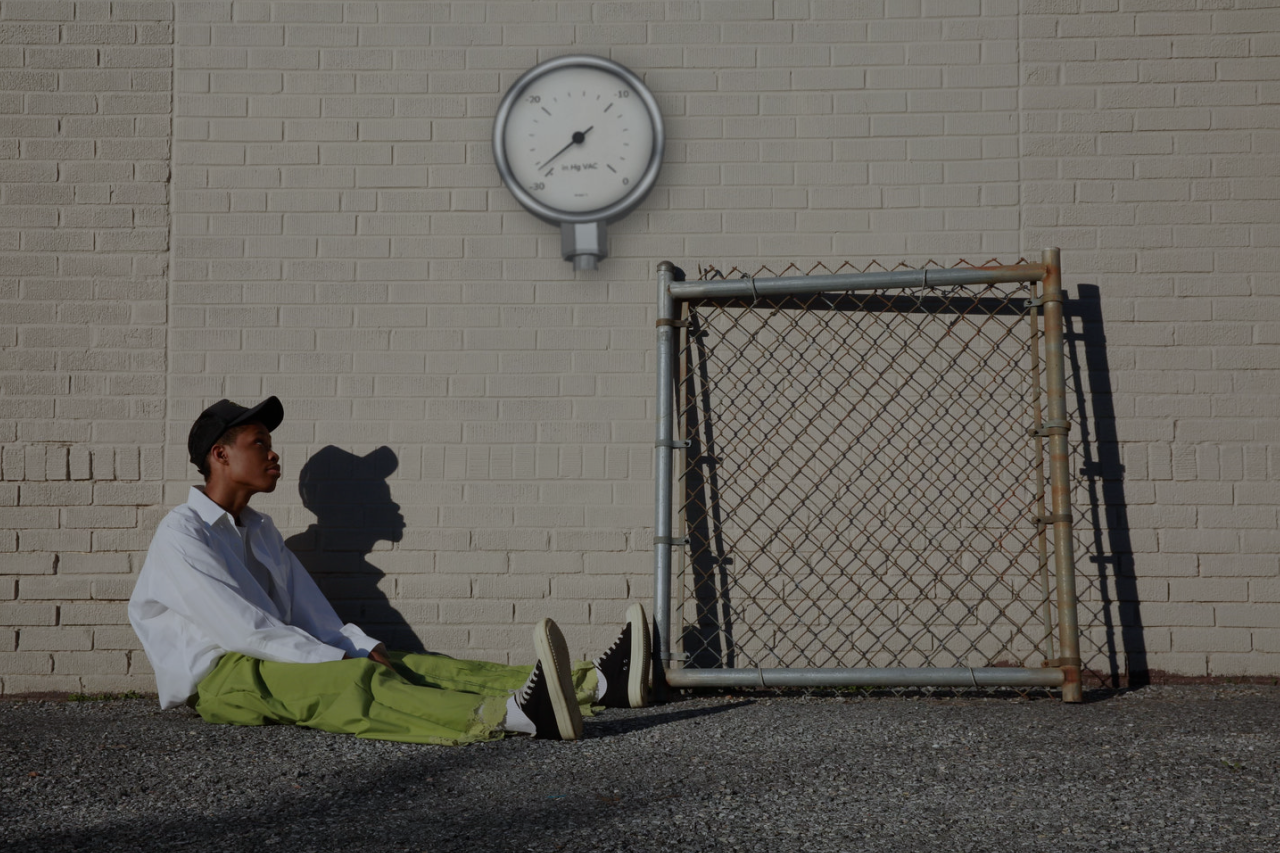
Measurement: -29 inHg
